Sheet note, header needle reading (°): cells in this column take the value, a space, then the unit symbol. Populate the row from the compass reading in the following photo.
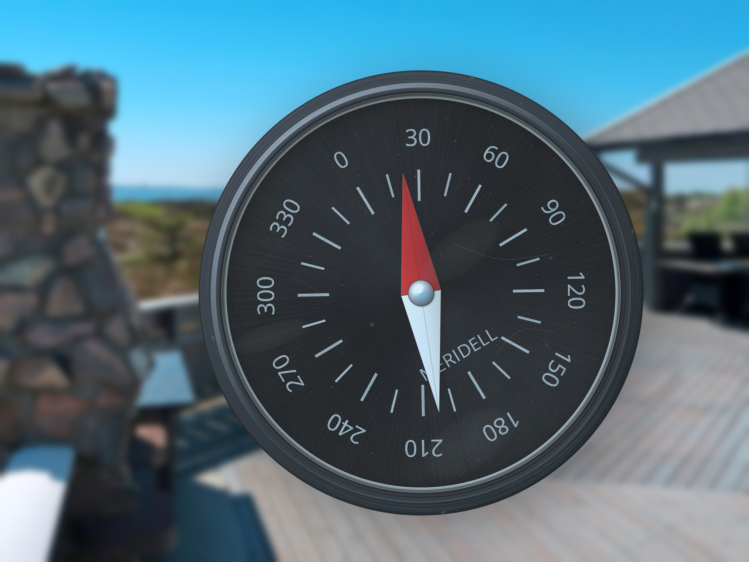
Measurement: 22.5 °
